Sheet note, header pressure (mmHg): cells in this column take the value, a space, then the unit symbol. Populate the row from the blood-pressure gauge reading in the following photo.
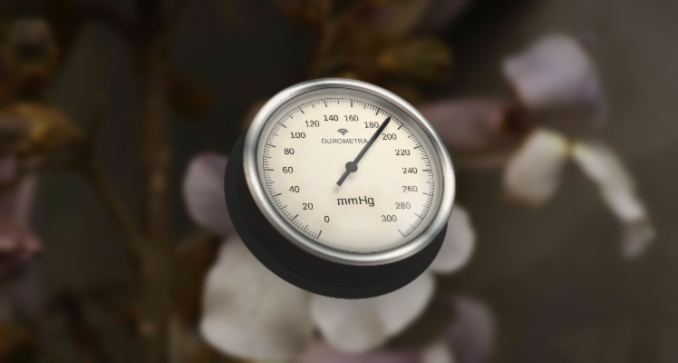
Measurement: 190 mmHg
